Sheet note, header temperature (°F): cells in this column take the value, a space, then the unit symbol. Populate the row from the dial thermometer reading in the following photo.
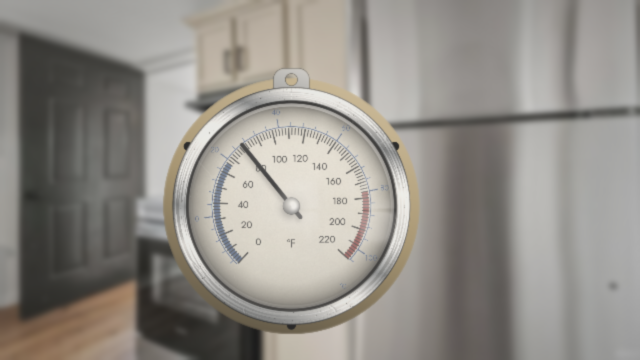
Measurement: 80 °F
